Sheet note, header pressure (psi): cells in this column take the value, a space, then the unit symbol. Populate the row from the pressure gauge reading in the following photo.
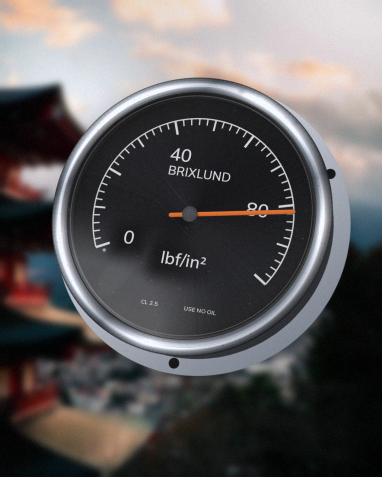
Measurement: 82 psi
